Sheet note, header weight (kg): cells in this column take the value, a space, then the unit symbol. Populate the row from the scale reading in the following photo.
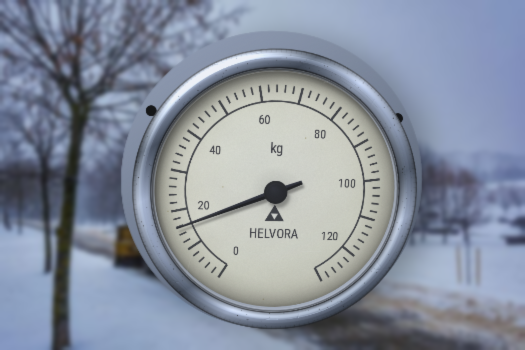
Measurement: 16 kg
